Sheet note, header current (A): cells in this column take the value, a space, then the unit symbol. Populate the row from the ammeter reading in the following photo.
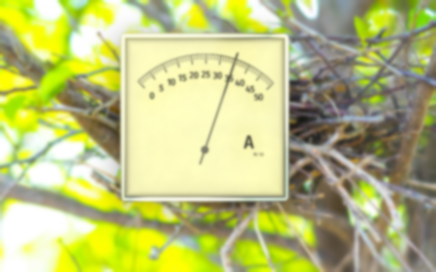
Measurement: 35 A
